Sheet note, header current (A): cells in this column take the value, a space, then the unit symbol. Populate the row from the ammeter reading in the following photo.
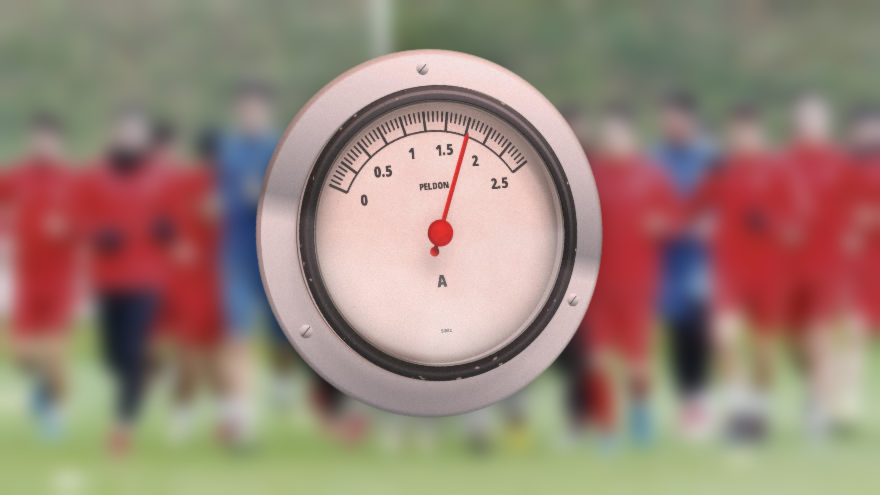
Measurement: 1.75 A
